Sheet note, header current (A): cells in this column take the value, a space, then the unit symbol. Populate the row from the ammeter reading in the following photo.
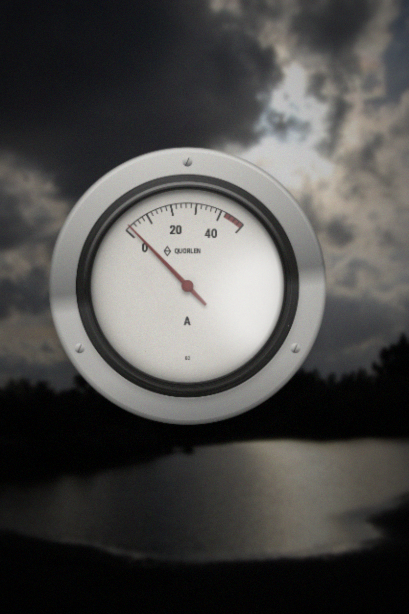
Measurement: 2 A
